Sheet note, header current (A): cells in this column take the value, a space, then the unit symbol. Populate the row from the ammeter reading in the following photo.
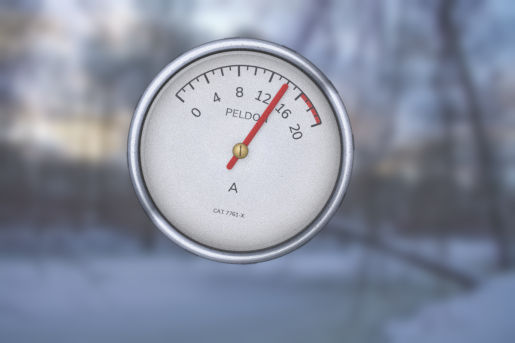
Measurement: 14 A
